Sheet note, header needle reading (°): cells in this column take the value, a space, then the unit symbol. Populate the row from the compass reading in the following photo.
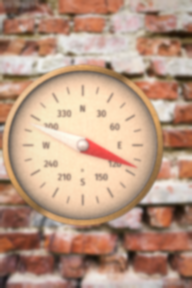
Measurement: 112.5 °
